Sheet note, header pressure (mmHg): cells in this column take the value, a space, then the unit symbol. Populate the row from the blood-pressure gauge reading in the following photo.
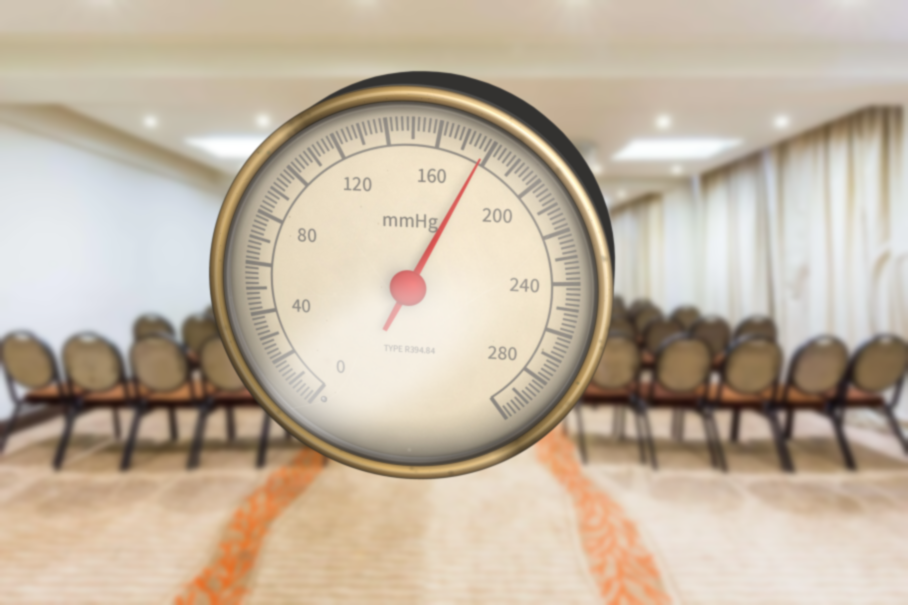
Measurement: 178 mmHg
